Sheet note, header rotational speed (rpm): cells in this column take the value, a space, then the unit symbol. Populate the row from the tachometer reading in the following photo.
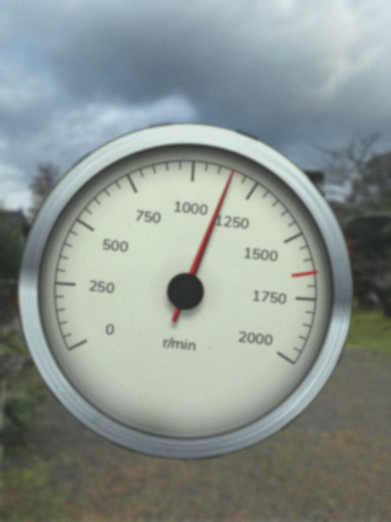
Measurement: 1150 rpm
